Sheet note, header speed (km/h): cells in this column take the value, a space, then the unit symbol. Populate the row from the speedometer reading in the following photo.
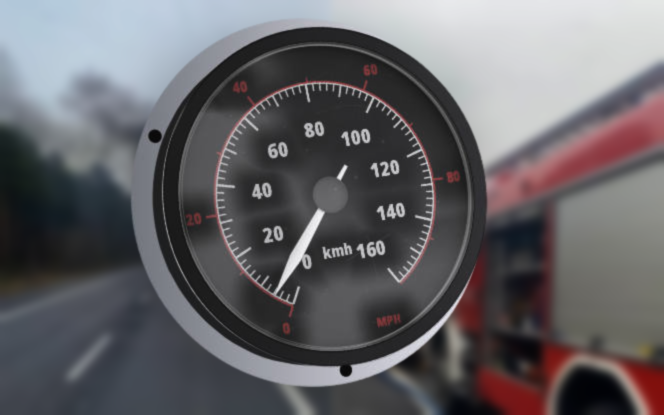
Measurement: 6 km/h
